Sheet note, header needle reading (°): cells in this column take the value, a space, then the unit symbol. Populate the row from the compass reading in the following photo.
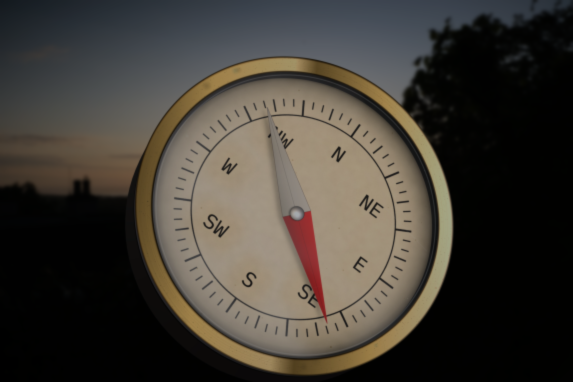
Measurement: 130 °
